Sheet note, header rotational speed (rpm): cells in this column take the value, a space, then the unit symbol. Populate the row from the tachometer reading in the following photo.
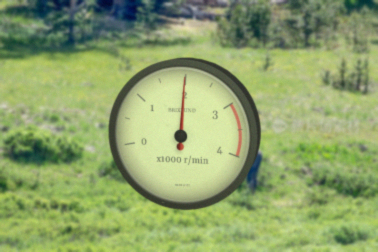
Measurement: 2000 rpm
